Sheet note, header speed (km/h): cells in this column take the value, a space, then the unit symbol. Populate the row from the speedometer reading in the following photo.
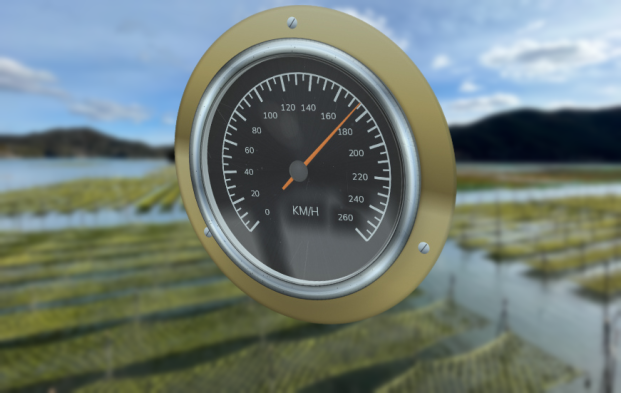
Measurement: 175 km/h
